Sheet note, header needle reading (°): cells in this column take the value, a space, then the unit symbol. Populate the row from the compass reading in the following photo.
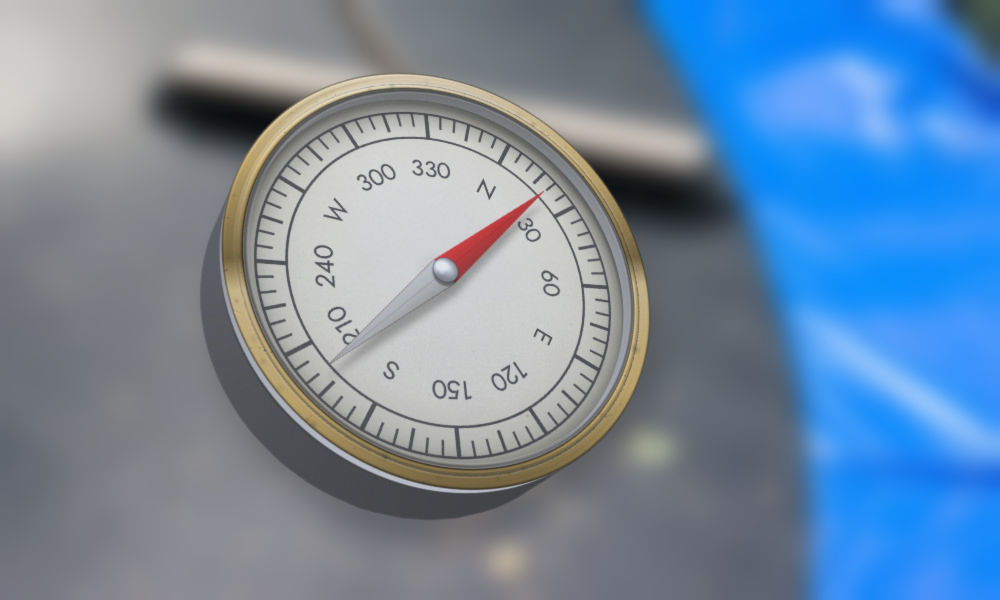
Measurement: 20 °
